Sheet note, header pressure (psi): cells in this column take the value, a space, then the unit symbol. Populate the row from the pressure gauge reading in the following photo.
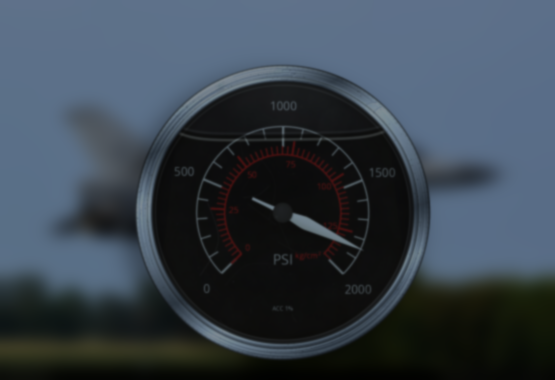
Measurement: 1850 psi
